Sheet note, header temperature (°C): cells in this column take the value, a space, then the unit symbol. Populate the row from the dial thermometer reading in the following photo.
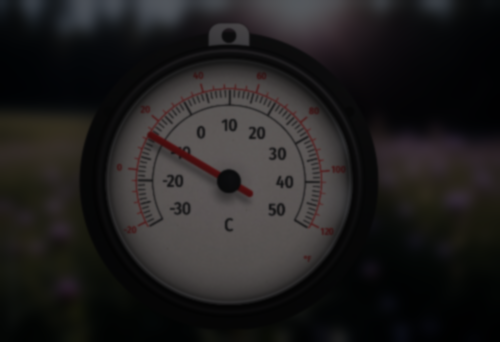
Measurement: -10 °C
